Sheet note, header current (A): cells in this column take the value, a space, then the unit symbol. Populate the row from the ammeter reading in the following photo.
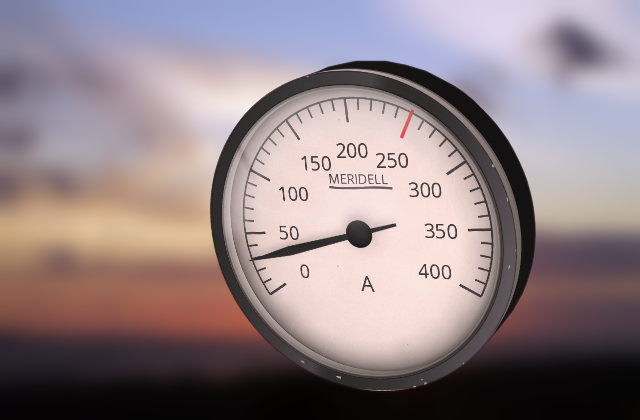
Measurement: 30 A
